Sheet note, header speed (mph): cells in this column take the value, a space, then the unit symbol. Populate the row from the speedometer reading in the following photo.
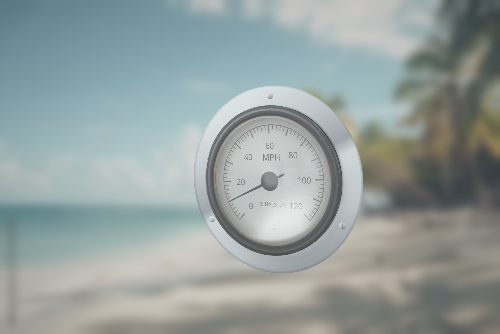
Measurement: 10 mph
